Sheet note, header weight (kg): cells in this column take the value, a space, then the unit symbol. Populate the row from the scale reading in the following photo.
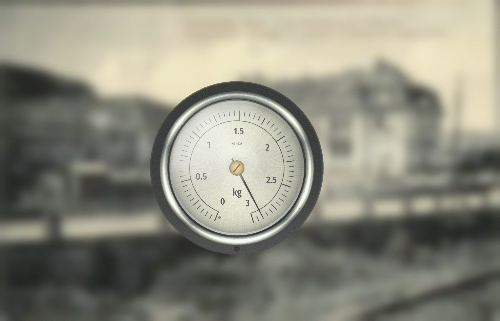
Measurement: 2.9 kg
